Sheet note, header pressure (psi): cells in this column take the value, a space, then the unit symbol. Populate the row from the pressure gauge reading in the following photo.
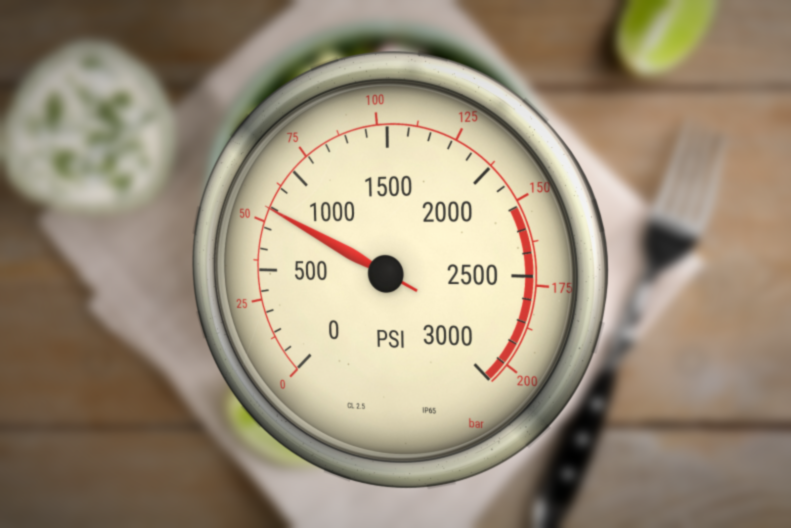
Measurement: 800 psi
